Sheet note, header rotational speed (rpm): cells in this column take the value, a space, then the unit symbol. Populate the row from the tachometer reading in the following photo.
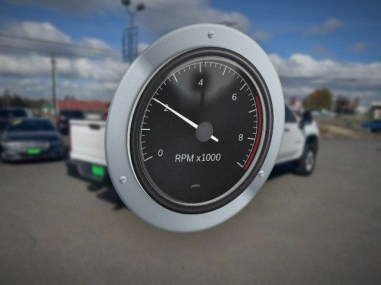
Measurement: 2000 rpm
